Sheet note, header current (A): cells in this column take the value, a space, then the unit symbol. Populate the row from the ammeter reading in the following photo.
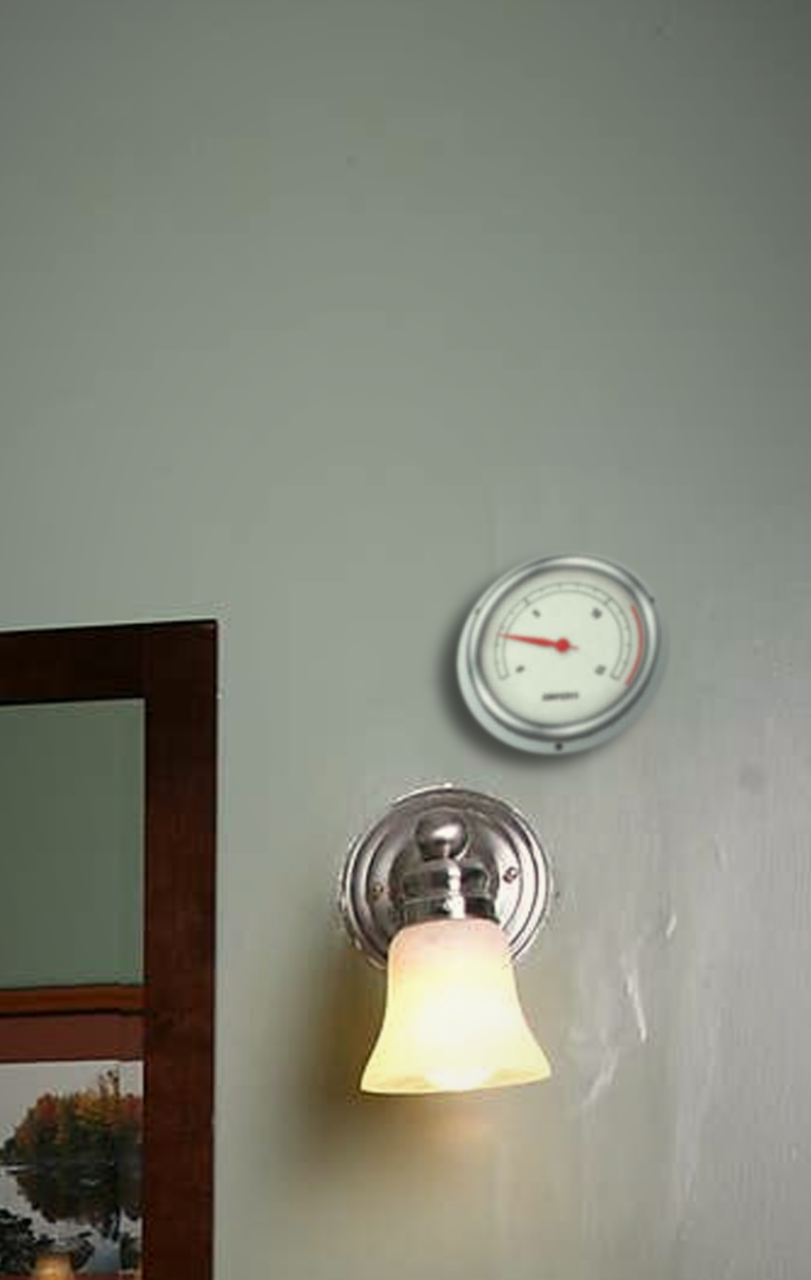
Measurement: 2.5 A
